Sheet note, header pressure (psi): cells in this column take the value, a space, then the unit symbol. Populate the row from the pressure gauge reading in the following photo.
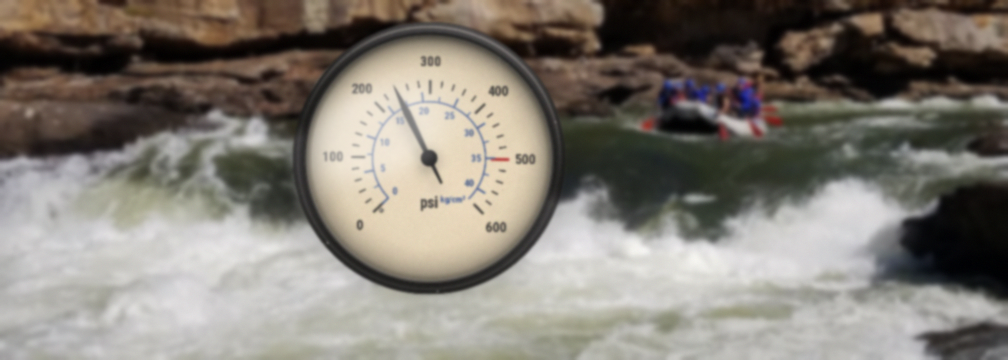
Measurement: 240 psi
